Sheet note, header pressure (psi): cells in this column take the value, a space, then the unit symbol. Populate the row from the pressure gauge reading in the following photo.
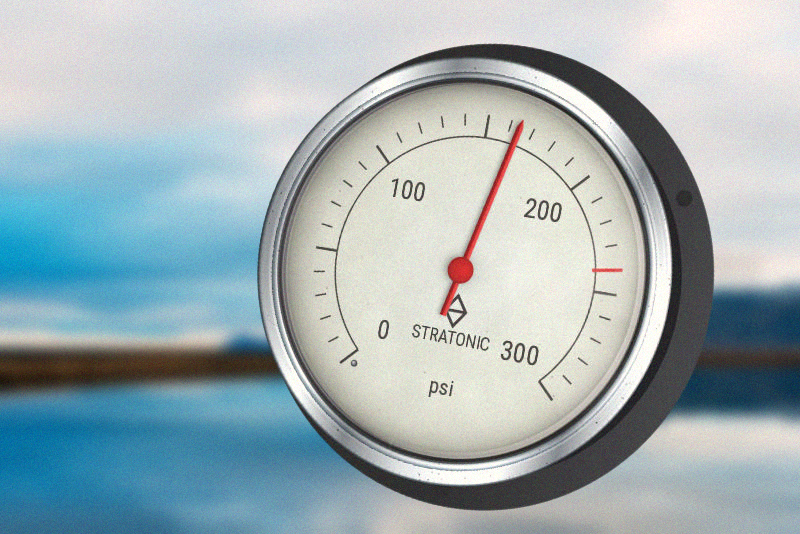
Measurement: 165 psi
